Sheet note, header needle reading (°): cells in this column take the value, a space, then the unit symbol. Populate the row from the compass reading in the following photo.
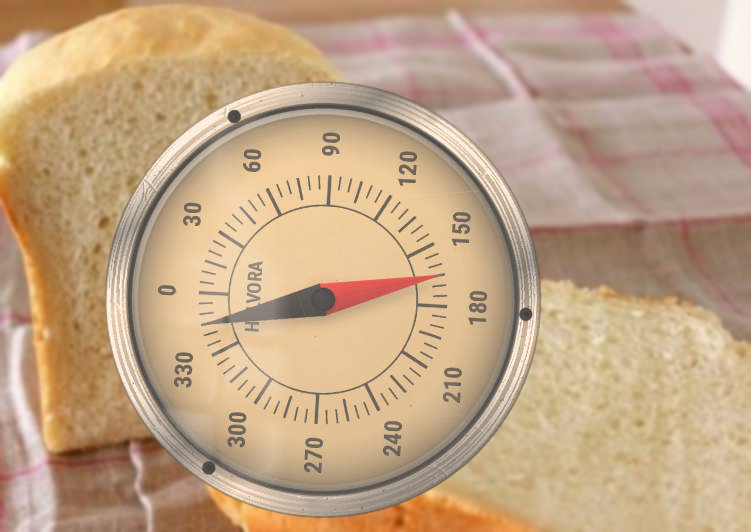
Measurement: 165 °
